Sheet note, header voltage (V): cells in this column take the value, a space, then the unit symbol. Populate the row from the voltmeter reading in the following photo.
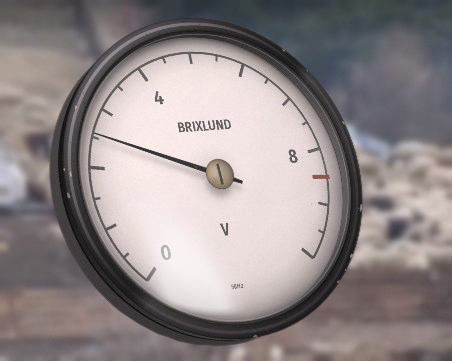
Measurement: 2.5 V
